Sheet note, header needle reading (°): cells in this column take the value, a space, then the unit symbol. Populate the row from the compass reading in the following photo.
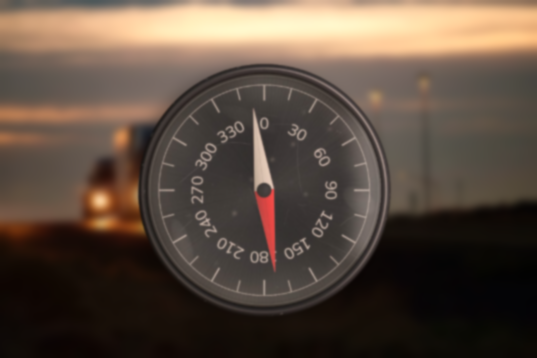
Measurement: 172.5 °
